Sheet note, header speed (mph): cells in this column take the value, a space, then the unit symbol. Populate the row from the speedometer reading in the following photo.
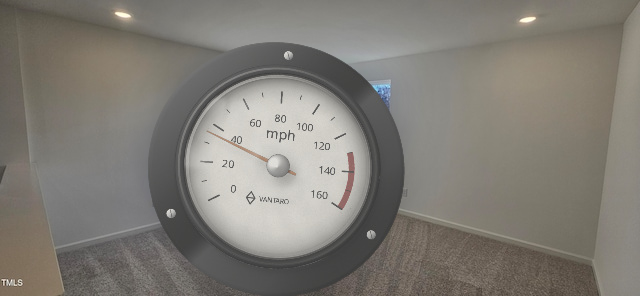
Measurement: 35 mph
